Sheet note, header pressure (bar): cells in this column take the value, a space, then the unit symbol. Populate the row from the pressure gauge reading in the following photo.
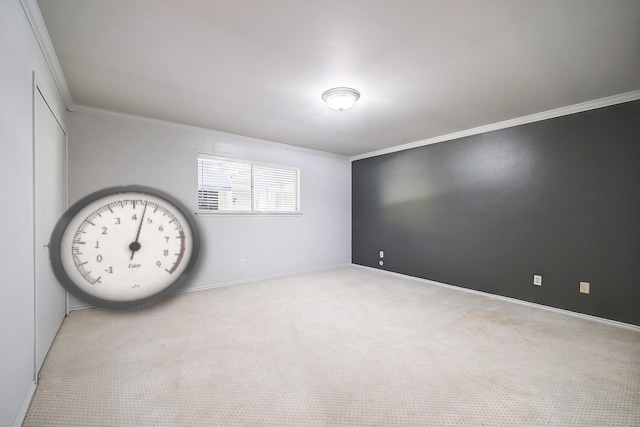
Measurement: 4.5 bar
